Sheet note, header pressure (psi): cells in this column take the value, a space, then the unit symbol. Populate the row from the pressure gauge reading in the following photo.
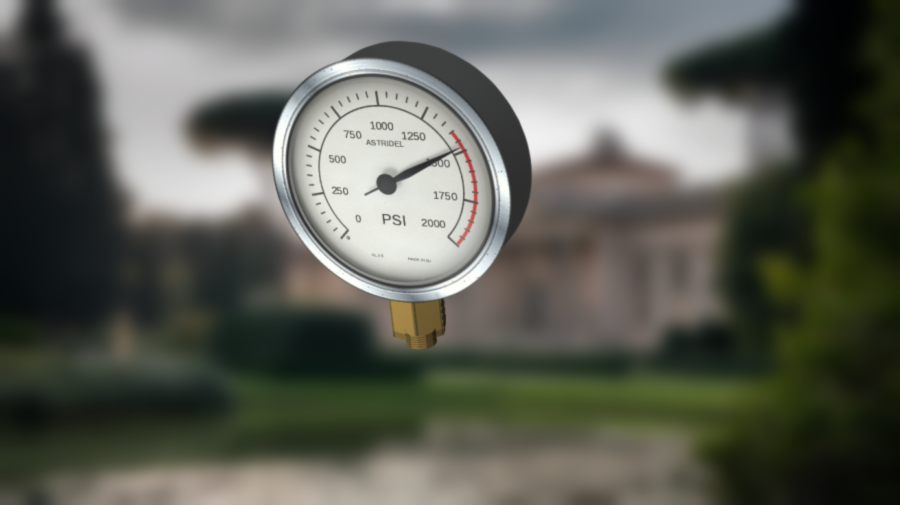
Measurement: 1475 psi
